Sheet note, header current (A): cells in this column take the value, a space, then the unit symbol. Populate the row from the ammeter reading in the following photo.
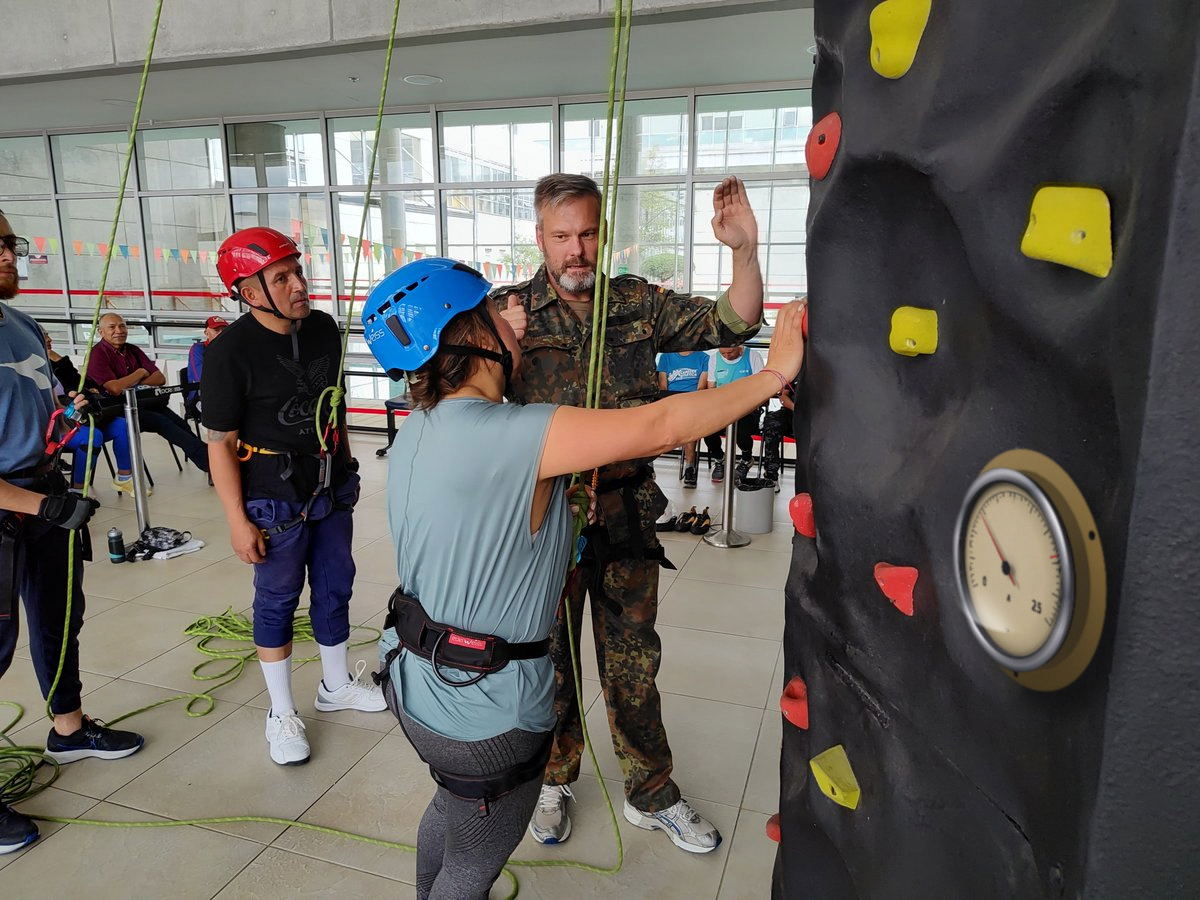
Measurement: 7.5 A
